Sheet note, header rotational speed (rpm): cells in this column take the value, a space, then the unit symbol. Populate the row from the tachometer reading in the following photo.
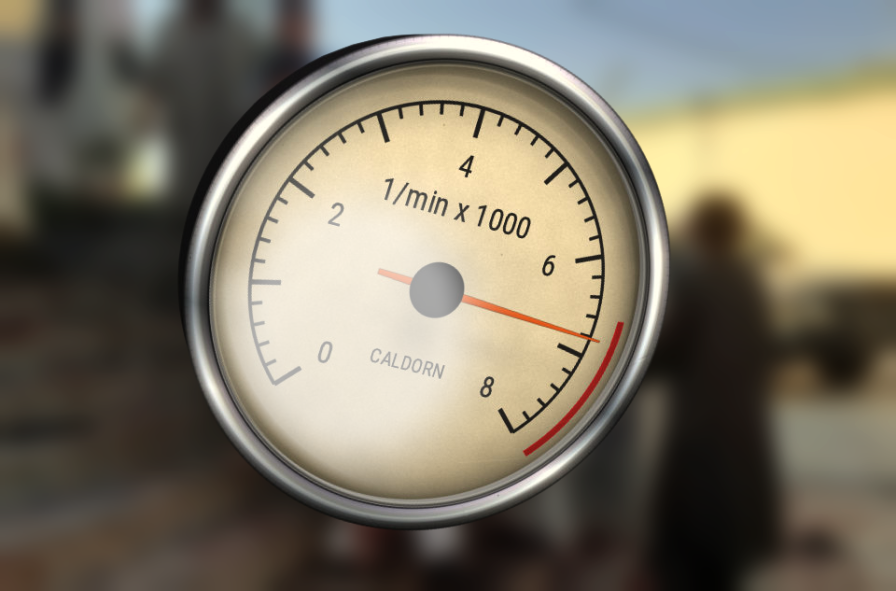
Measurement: 6800 rpm
